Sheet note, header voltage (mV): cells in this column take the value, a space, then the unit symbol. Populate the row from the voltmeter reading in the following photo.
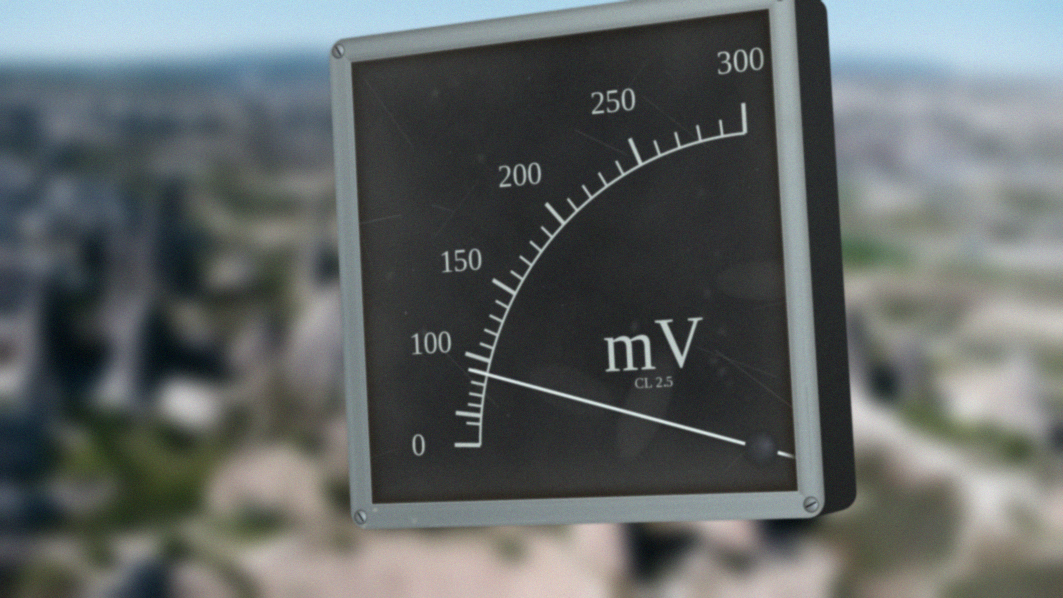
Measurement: 90 mV
